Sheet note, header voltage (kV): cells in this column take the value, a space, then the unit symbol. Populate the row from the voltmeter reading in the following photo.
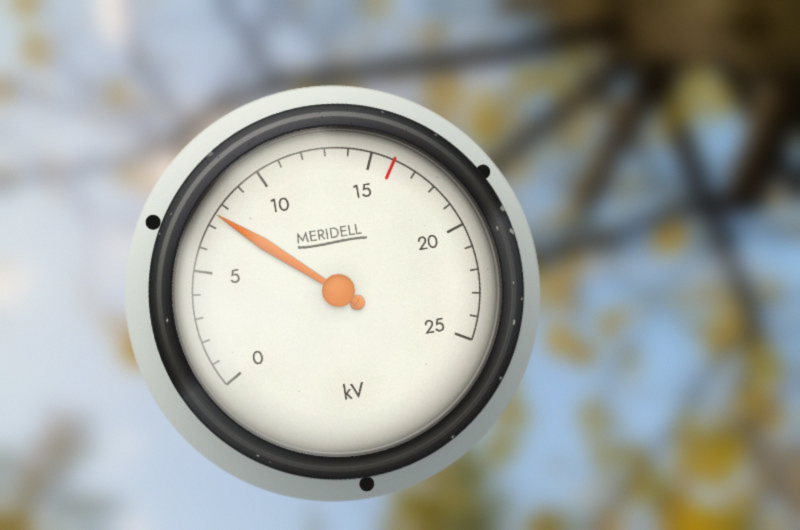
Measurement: 7.5 kV
